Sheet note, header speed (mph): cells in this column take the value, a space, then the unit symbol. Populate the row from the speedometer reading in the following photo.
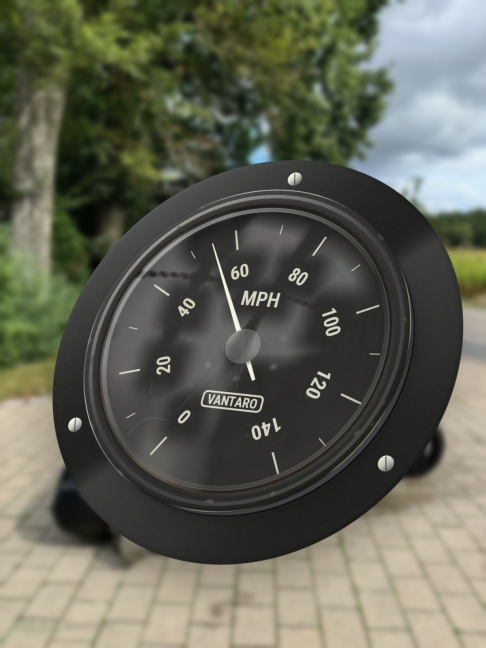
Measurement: 55 mph
